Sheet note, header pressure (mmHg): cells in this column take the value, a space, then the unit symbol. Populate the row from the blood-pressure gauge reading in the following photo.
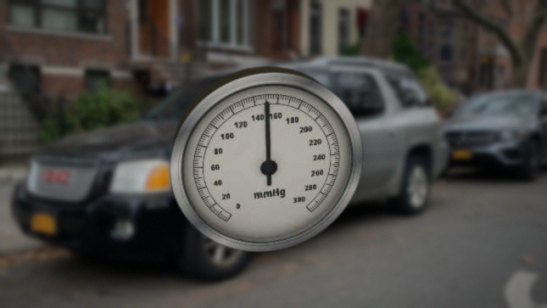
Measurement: 150 mmHg
